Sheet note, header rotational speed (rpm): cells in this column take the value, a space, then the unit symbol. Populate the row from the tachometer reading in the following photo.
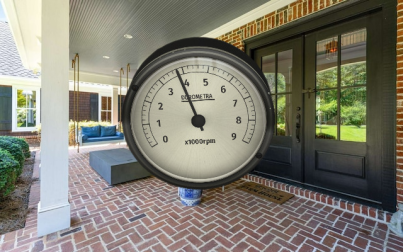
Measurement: 3800 rpm
